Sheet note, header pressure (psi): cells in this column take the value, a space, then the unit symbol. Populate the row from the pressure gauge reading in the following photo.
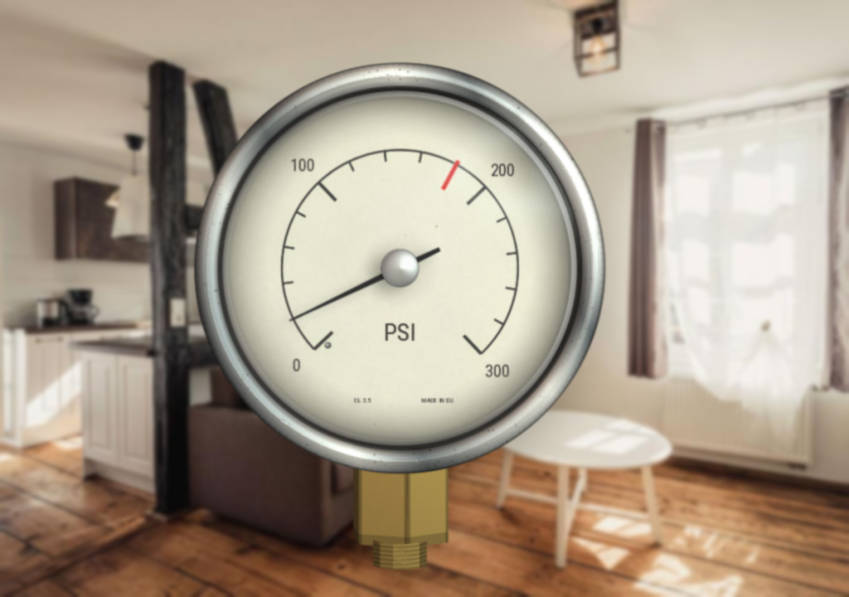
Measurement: 20 psi
